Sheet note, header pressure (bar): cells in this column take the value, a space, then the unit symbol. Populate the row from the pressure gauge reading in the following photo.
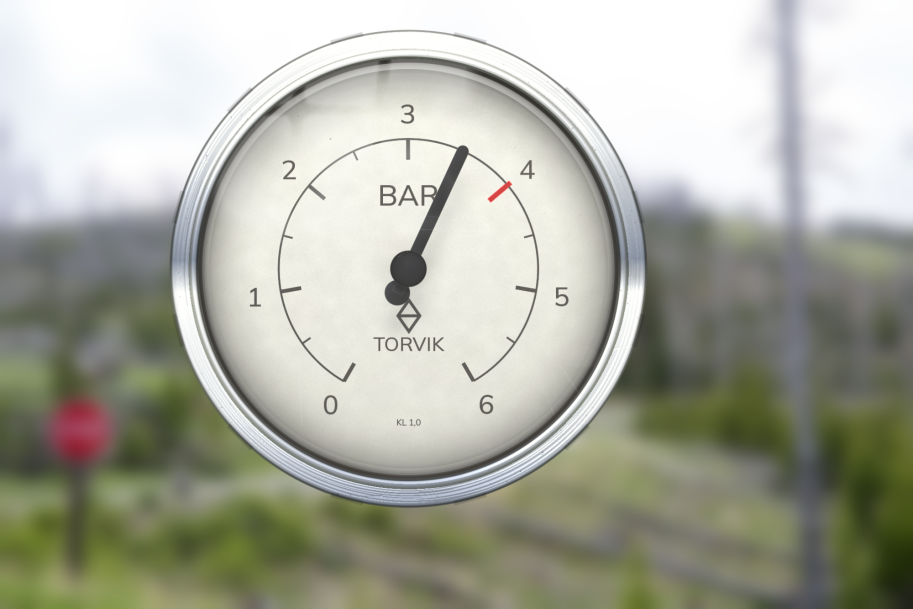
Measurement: 3.5 bar
